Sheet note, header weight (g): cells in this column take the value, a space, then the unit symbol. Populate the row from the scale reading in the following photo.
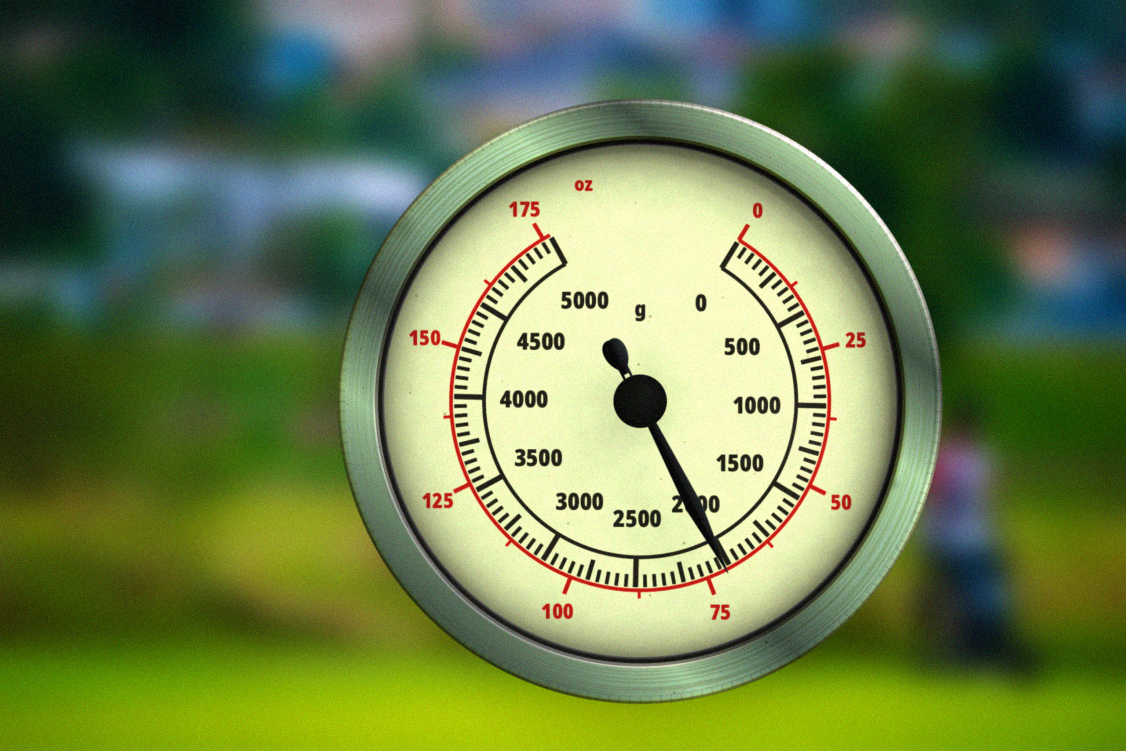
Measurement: 2025 g
